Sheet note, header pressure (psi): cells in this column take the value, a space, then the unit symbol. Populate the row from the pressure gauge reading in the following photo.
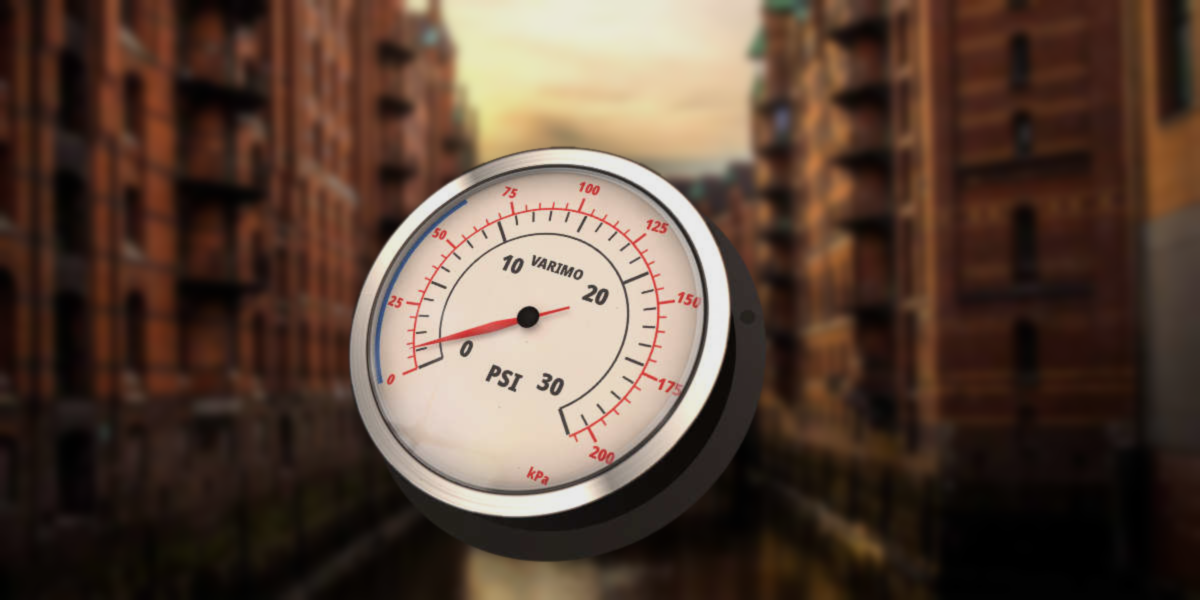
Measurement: 1 psi
